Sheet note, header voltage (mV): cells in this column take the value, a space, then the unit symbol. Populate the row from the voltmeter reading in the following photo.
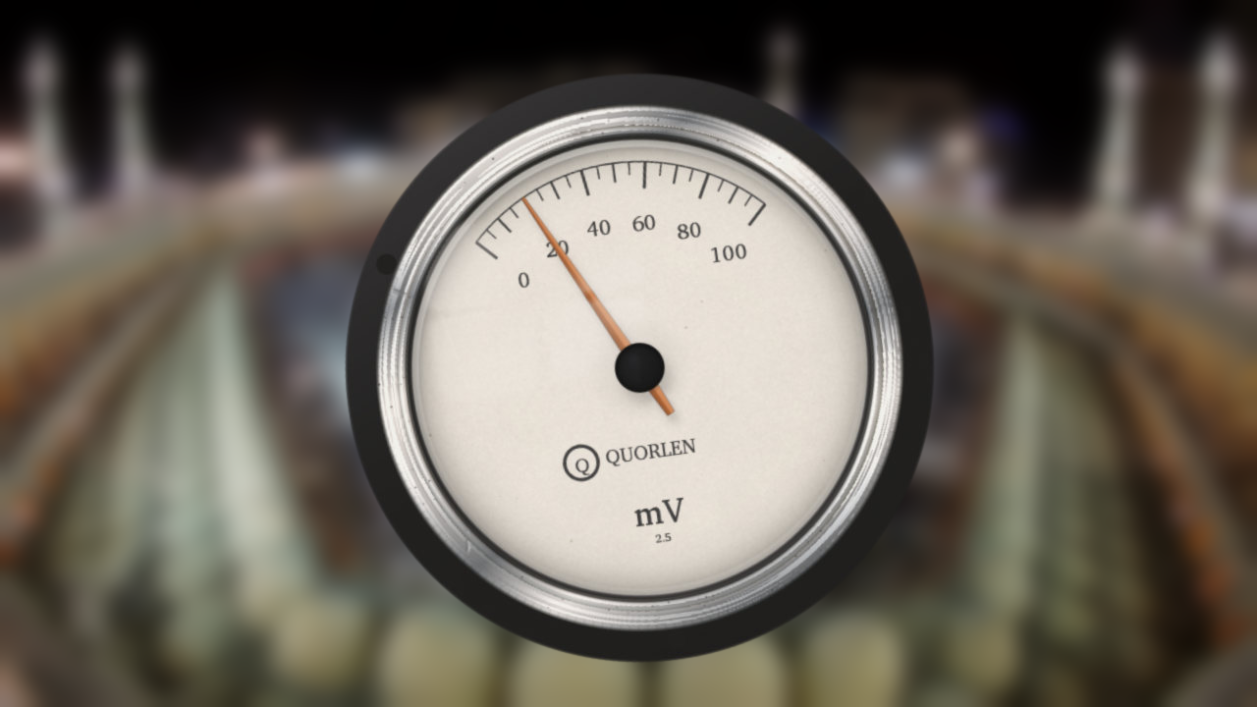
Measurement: 20 mV
